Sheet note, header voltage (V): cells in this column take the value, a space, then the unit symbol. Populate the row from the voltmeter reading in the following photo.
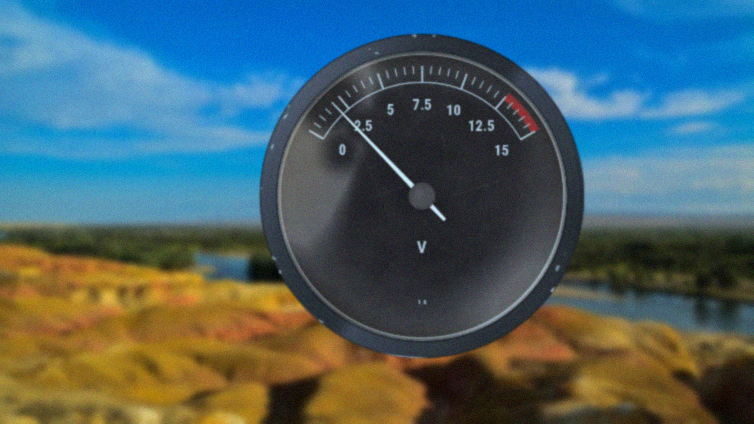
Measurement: 2 V
